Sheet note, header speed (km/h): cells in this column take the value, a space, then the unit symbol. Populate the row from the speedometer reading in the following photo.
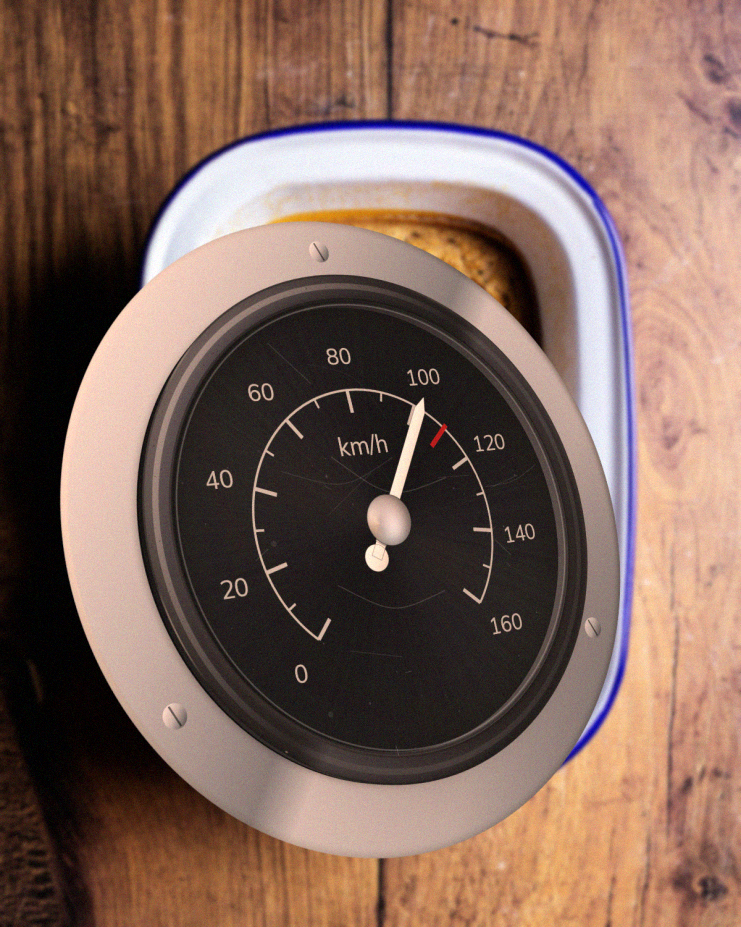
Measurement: 100 km/h
